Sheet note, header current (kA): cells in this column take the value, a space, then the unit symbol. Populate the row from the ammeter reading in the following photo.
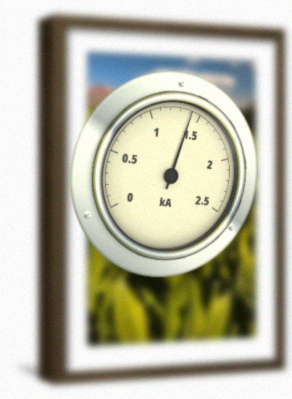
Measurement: 1.4 kA
